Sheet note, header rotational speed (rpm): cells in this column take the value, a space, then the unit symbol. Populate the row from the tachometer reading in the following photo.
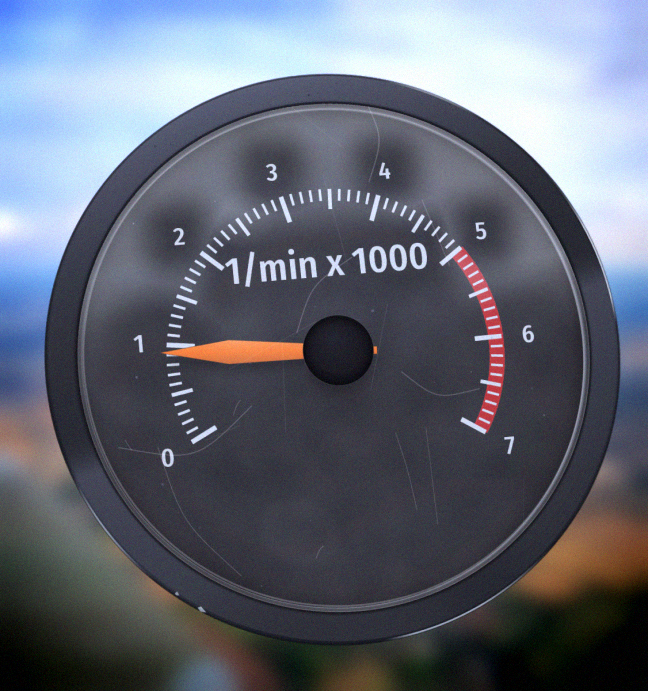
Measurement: 900 rpm
